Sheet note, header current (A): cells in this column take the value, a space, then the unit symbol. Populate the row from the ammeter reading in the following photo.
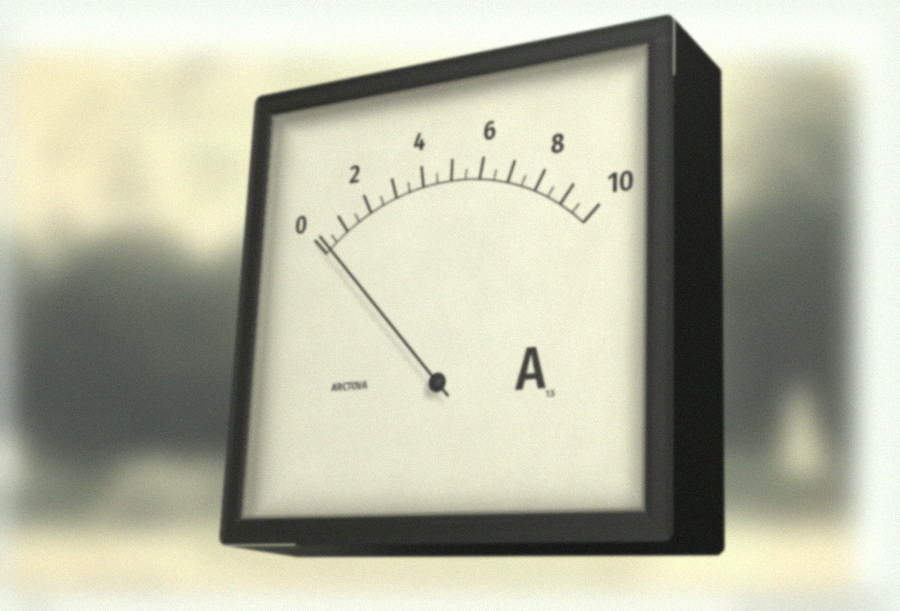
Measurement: 0.25 A
